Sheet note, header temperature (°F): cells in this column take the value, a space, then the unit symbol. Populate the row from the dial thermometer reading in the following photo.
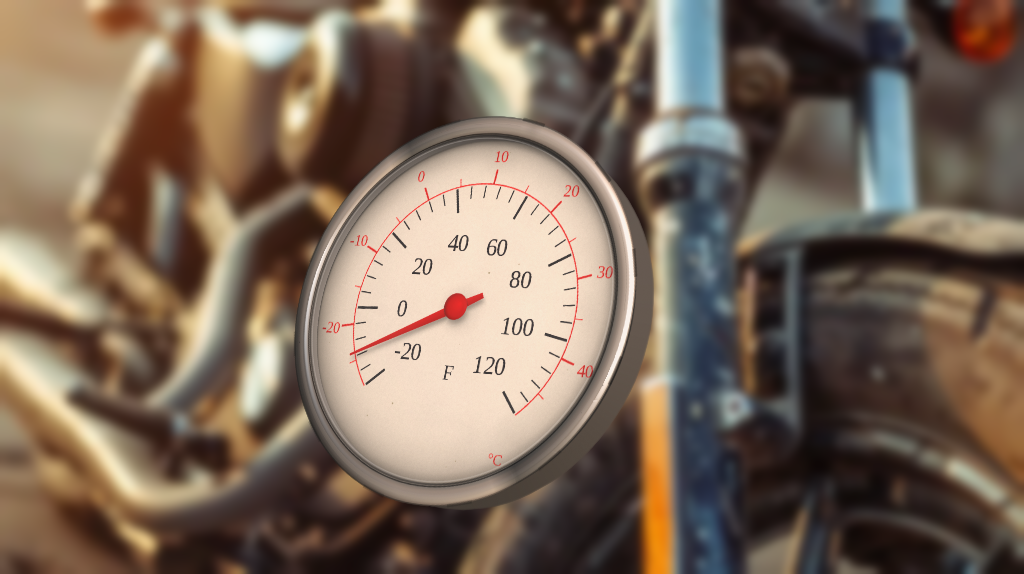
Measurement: -12 °F
